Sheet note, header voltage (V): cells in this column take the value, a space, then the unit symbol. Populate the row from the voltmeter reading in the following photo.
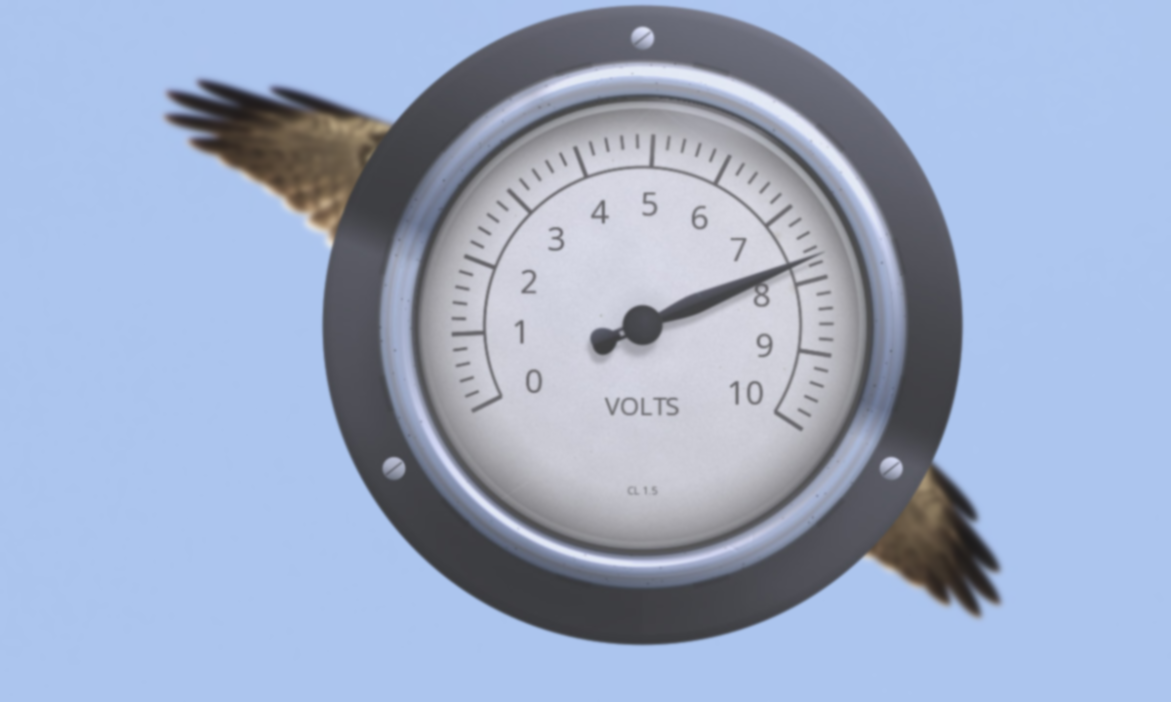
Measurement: 7.7 V
